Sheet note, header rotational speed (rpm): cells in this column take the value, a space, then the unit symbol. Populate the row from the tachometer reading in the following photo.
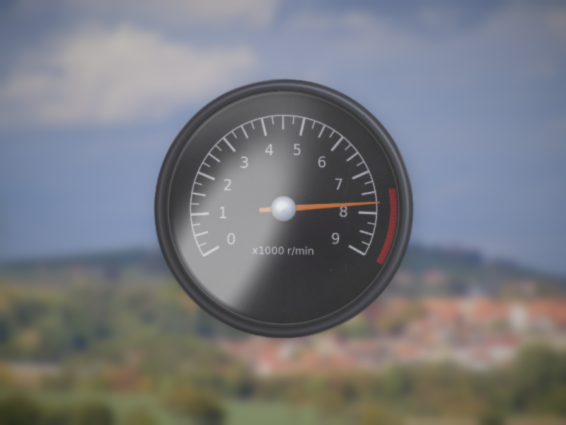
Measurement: 7750 rpm
